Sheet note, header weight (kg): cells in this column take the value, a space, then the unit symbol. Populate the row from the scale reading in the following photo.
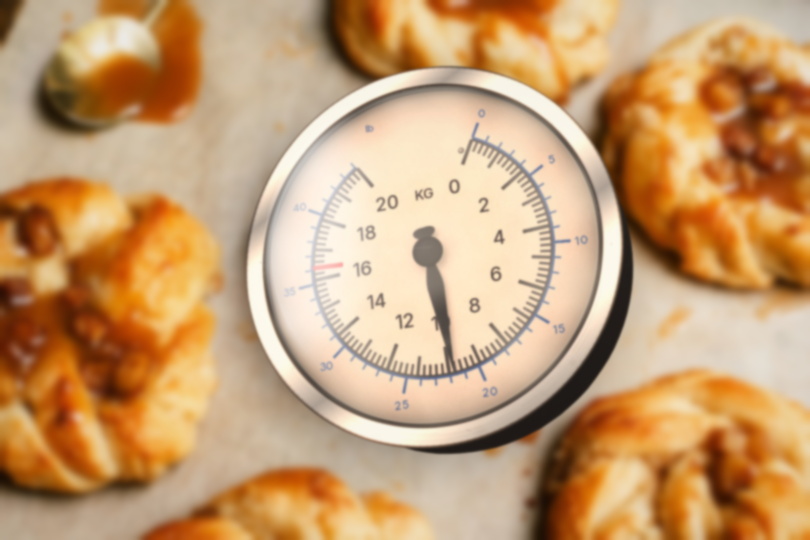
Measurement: 9.8 kg
